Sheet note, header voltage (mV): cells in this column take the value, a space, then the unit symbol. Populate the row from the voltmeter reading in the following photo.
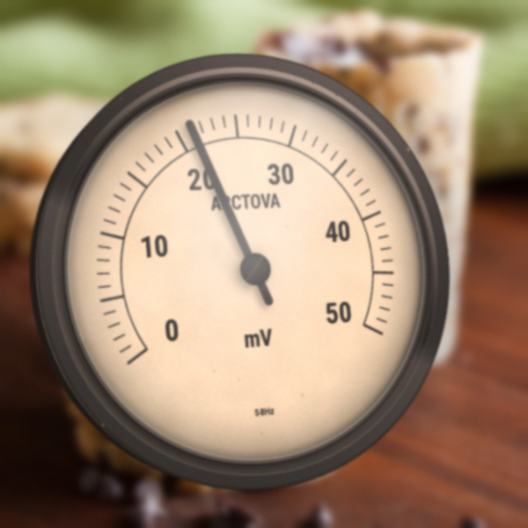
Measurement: 21 mV
